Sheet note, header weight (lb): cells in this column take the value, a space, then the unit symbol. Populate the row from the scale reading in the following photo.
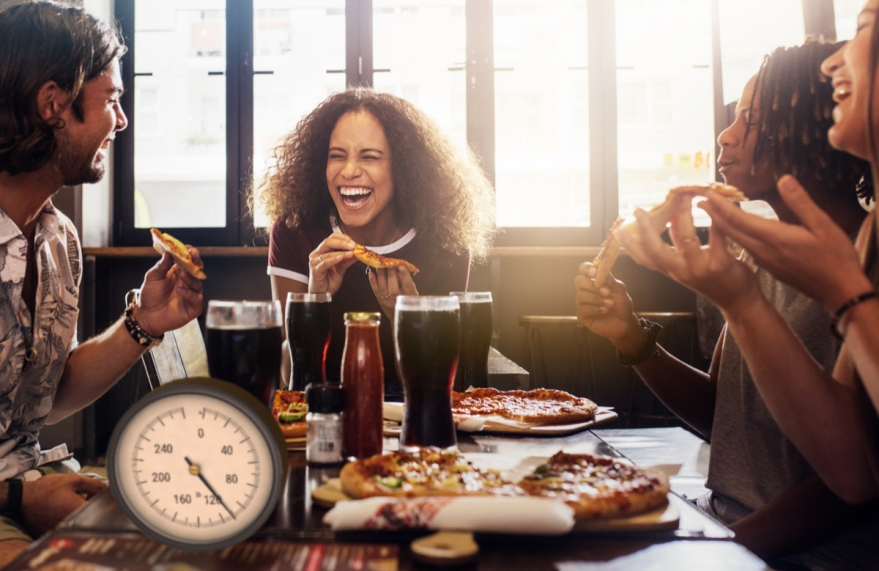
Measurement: 110 lb
